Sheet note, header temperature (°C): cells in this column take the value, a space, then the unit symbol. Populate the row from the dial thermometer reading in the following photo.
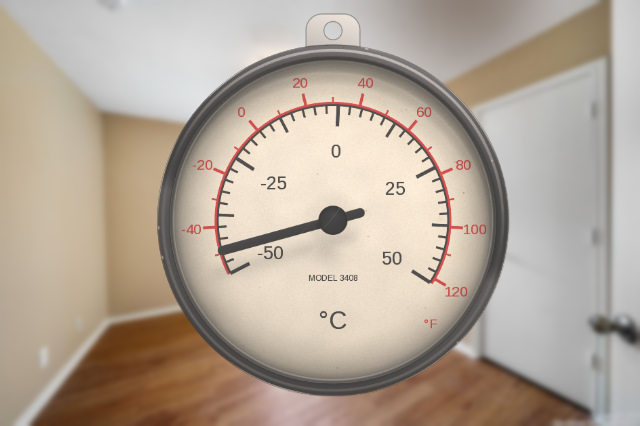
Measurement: -45 °C
